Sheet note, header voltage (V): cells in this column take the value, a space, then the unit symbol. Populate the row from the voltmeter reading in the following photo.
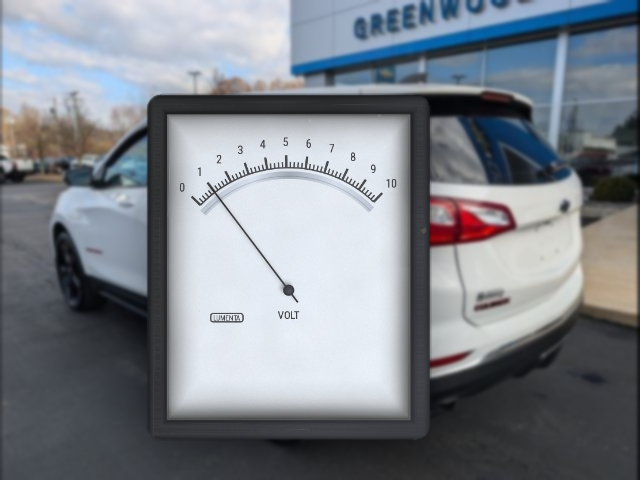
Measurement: 1 V
